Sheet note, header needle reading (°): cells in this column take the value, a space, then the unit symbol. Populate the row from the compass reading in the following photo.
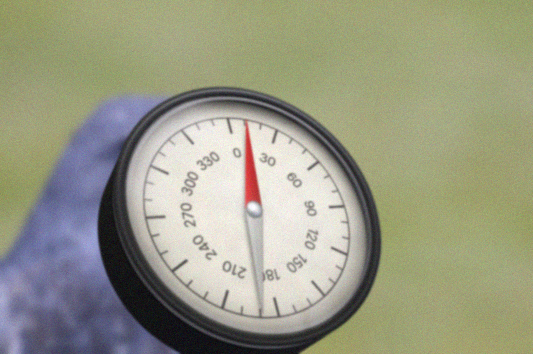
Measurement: 10 °
